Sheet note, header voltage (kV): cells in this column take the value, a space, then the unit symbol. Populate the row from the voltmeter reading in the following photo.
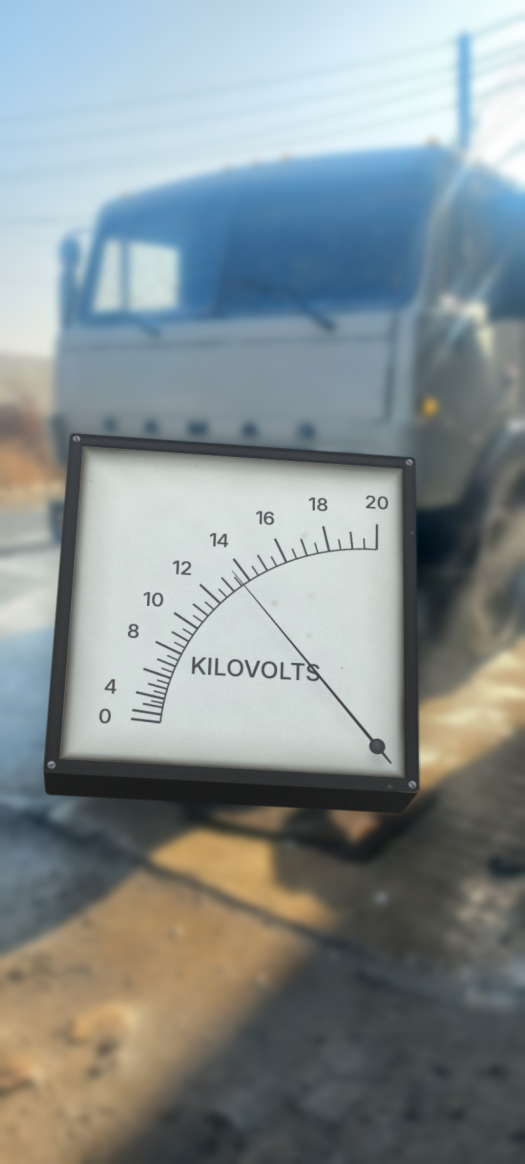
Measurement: 13.5 kV
